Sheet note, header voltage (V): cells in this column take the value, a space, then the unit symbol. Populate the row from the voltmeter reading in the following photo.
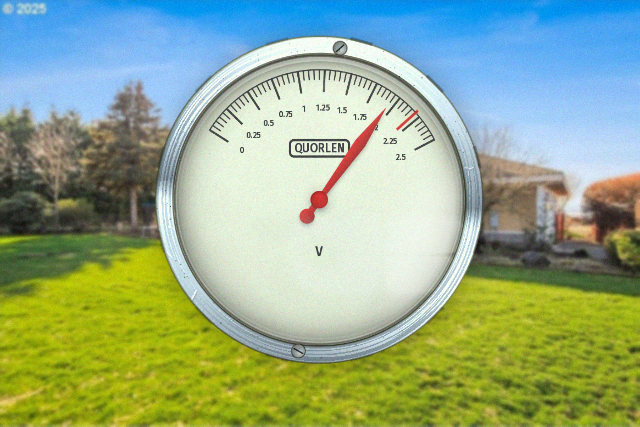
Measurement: 1.95 V
